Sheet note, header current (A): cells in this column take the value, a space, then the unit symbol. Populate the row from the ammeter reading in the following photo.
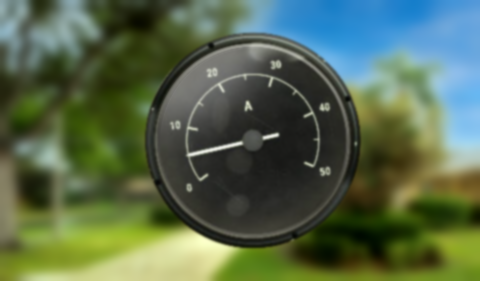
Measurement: 5 A
